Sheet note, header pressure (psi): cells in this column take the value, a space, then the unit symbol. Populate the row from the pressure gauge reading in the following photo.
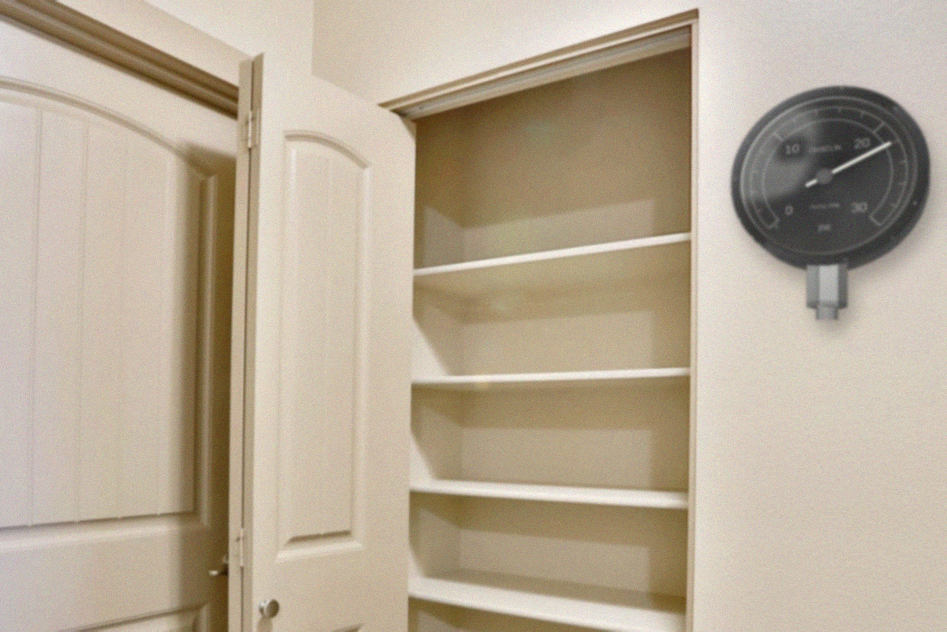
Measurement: 22 psi
